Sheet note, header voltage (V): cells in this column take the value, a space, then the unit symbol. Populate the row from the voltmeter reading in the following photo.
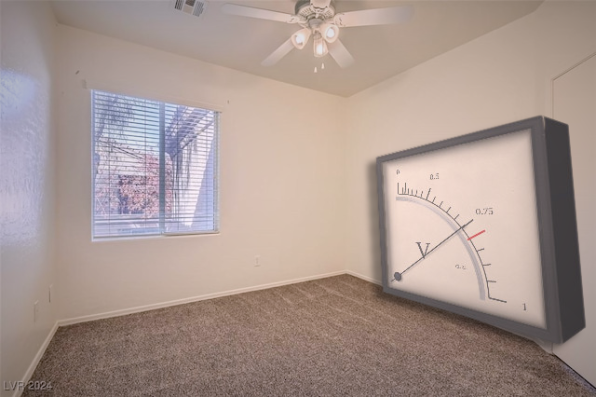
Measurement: 0.75 V
